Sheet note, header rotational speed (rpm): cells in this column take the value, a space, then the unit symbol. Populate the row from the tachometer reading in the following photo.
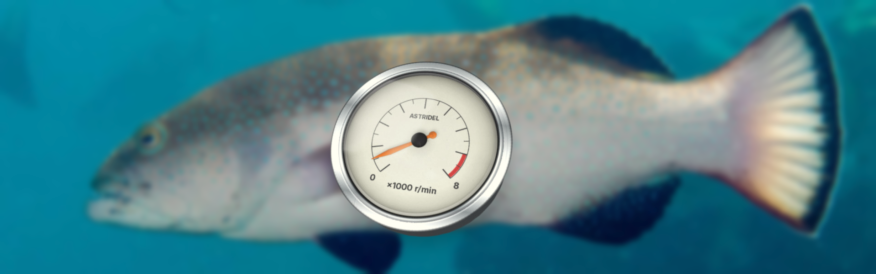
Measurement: 500 rpm
